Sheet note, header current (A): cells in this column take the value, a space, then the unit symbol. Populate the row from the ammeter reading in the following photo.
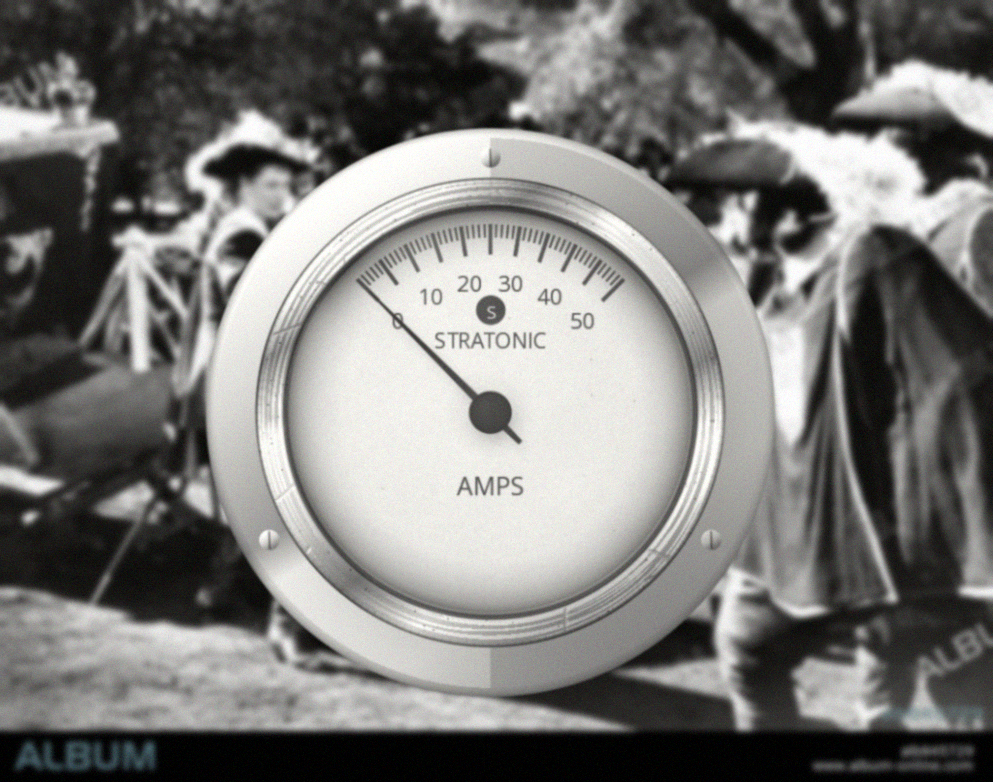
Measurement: 0 A
